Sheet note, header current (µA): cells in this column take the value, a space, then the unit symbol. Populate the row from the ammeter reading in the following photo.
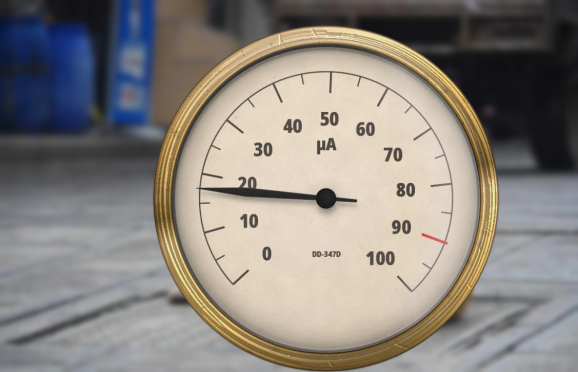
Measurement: 17.5 µA
